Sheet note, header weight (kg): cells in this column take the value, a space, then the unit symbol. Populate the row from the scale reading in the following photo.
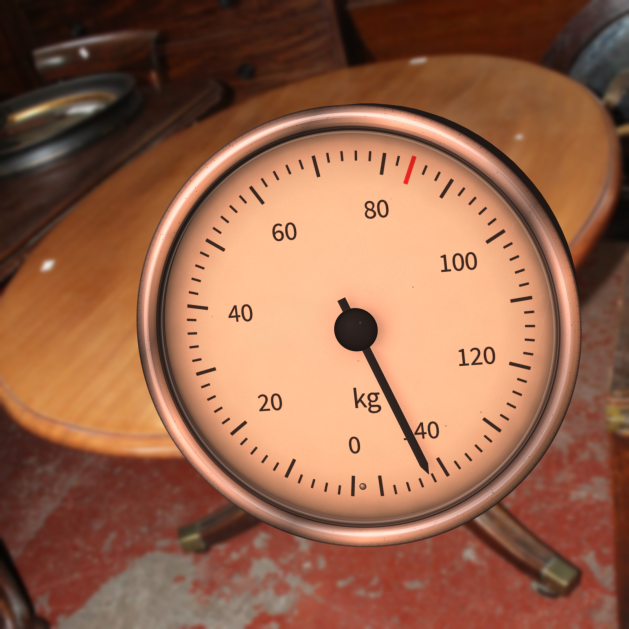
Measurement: 142 kg
